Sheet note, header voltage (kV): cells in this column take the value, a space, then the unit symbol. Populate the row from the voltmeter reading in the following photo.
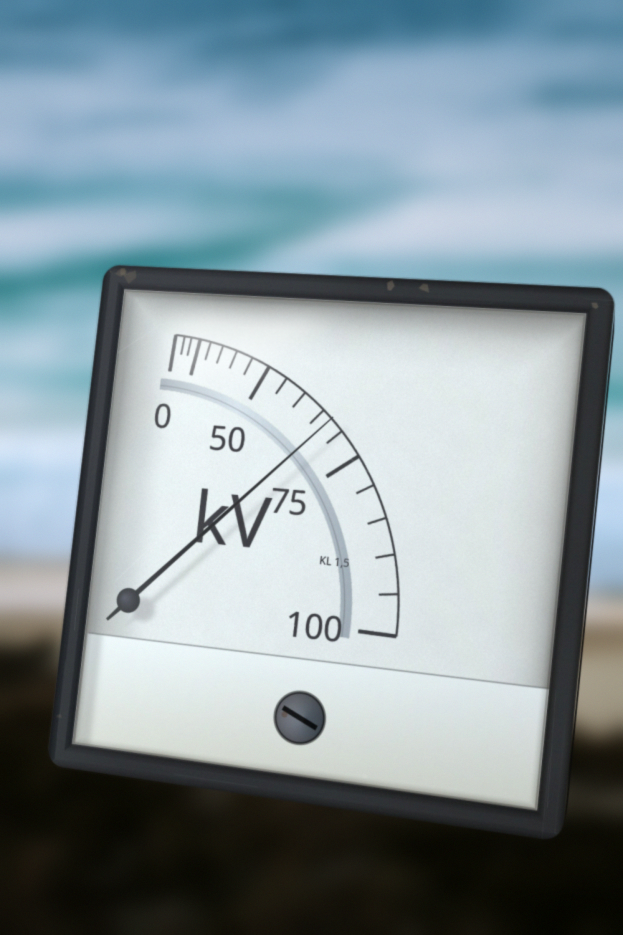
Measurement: 67.5 kV
